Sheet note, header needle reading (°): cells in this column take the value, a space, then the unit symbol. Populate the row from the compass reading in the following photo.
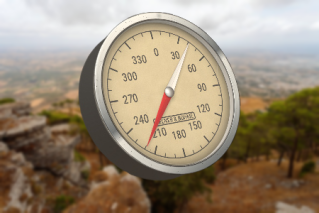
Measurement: 220 °
